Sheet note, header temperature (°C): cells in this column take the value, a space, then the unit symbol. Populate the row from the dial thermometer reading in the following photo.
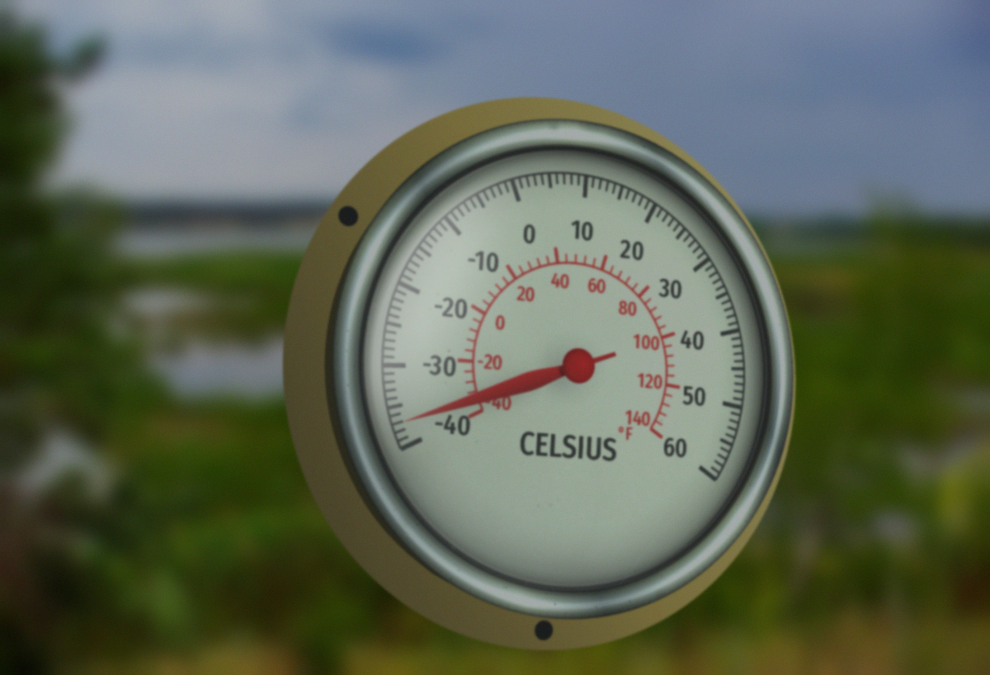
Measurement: -37 °C
